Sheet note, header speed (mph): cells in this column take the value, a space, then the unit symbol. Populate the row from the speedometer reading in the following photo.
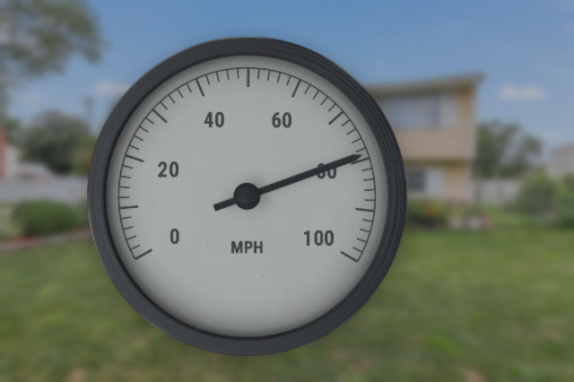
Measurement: 79 mph
